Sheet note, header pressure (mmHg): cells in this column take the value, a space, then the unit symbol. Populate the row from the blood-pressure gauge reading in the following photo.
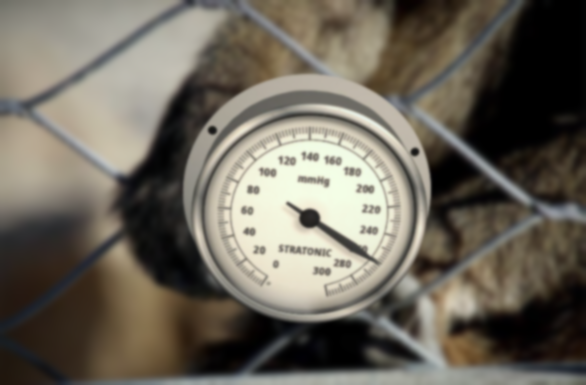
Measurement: 260 mmHg
